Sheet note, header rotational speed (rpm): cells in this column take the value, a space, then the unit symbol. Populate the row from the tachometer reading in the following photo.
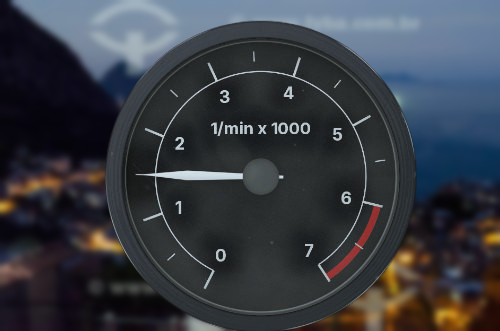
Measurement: 1500 rpm
